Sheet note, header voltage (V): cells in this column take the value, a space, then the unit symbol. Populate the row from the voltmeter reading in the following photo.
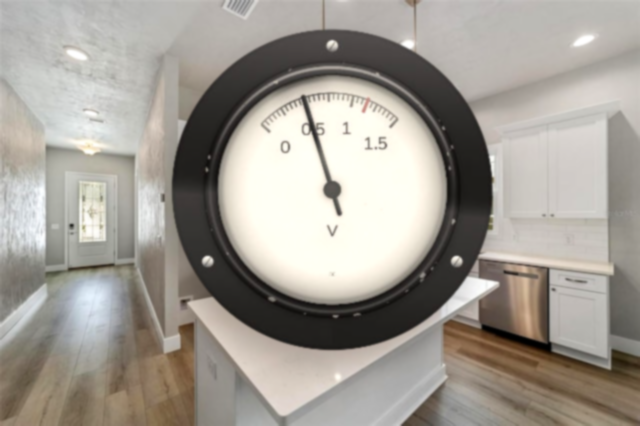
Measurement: 0.5 V
